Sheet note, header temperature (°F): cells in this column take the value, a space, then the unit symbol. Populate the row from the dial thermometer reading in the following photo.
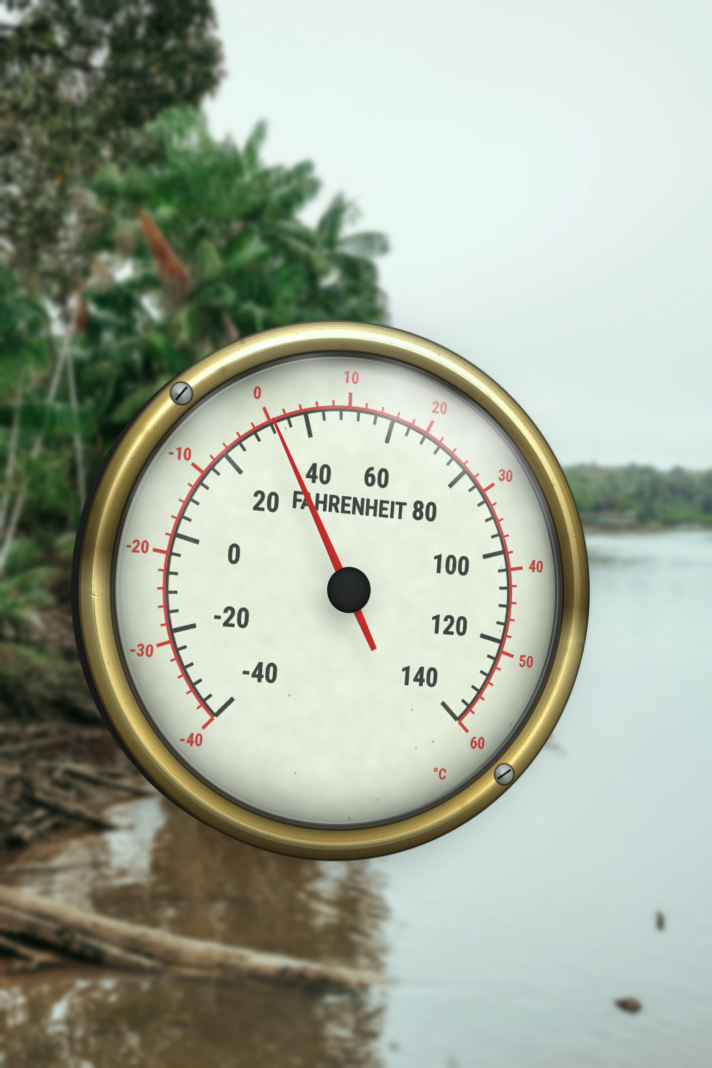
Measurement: 32 °F
